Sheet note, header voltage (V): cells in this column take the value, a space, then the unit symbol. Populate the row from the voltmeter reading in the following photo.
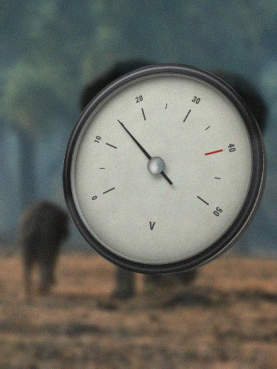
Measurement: 15 V
